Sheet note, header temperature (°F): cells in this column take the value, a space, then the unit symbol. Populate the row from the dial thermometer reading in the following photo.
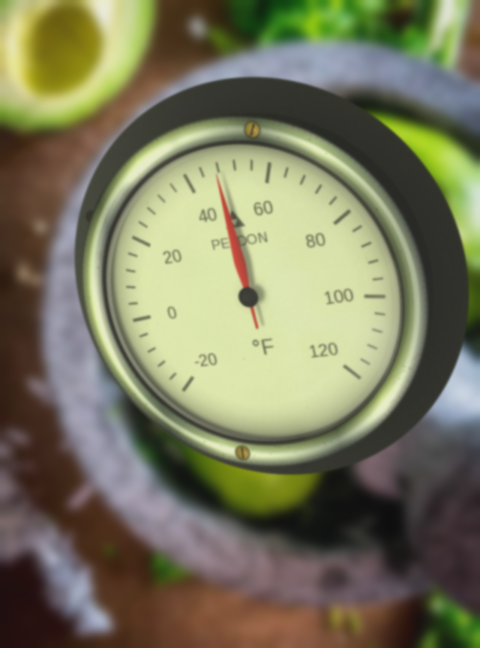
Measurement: 48 °F
